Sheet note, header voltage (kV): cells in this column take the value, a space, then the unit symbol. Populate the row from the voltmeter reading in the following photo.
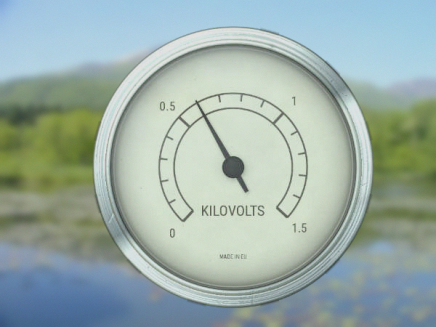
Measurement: 0.6 kV
